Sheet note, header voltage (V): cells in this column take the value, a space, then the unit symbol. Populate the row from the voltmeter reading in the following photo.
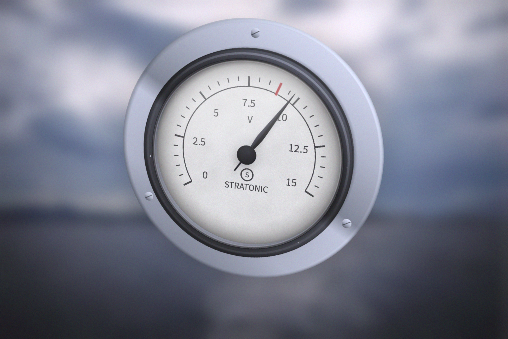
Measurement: 9.75 V
